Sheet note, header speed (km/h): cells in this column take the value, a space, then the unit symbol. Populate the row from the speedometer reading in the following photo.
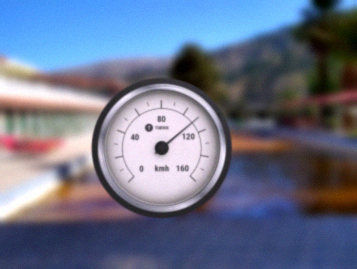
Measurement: 110 km/h
